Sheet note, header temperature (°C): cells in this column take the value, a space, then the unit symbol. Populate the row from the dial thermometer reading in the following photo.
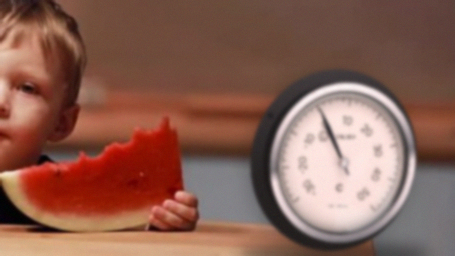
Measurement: 0 °C
